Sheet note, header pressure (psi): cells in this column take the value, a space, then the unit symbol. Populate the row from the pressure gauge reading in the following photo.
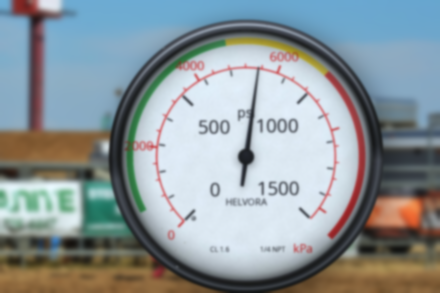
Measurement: 800 psi
